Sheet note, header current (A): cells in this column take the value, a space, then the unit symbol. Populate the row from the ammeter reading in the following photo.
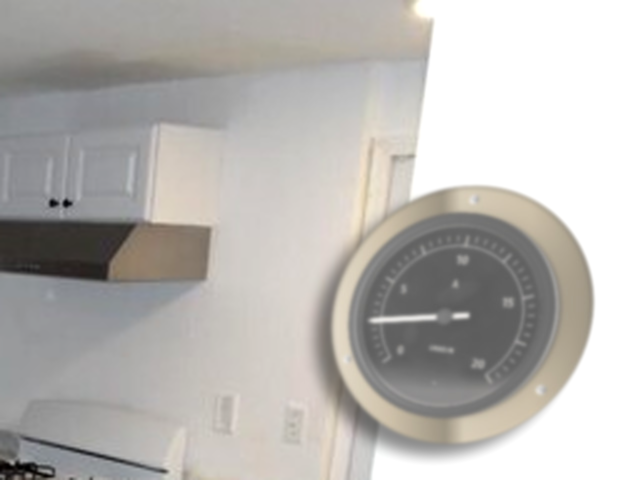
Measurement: 2.5 A
